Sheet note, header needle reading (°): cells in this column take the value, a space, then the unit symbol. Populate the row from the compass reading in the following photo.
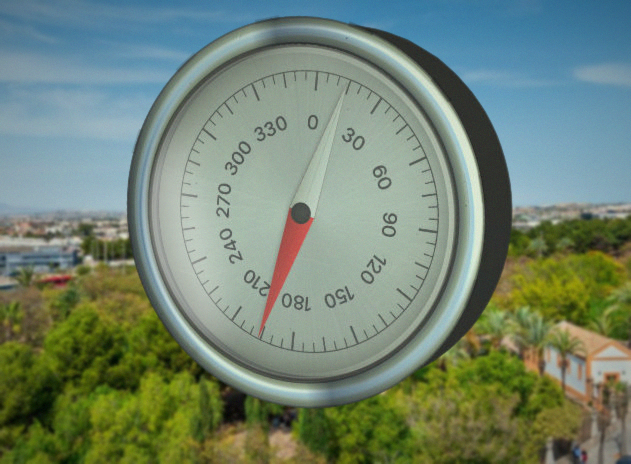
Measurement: 195 °
